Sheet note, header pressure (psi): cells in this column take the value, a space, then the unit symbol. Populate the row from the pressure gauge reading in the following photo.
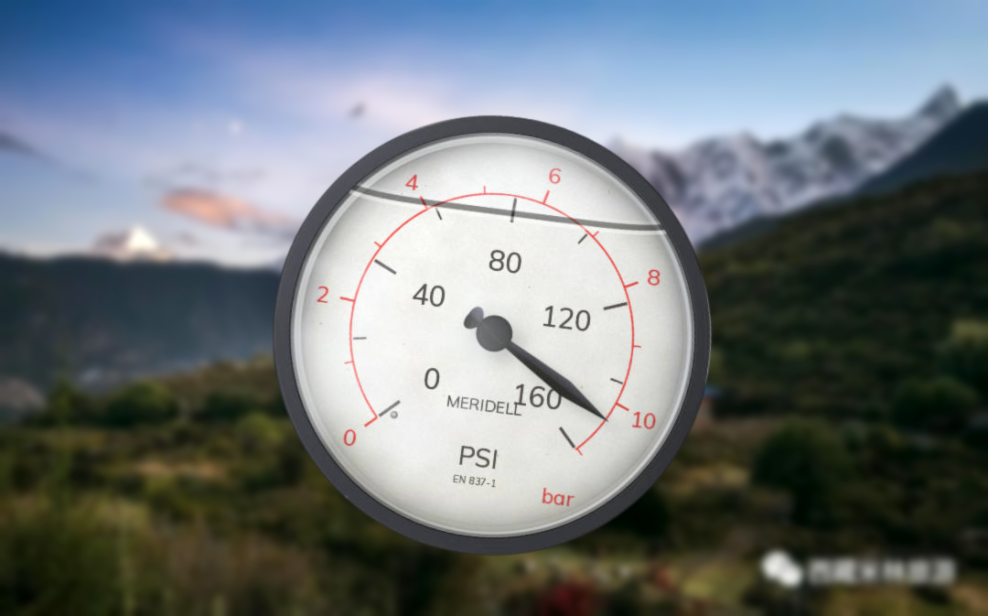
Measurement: 150 psi
